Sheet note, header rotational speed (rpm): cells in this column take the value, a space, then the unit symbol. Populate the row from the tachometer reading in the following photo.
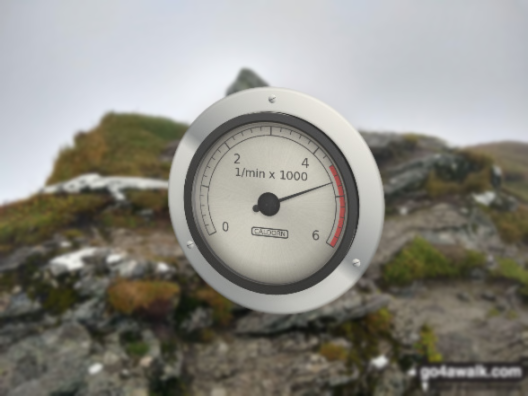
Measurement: 4700 rpm
